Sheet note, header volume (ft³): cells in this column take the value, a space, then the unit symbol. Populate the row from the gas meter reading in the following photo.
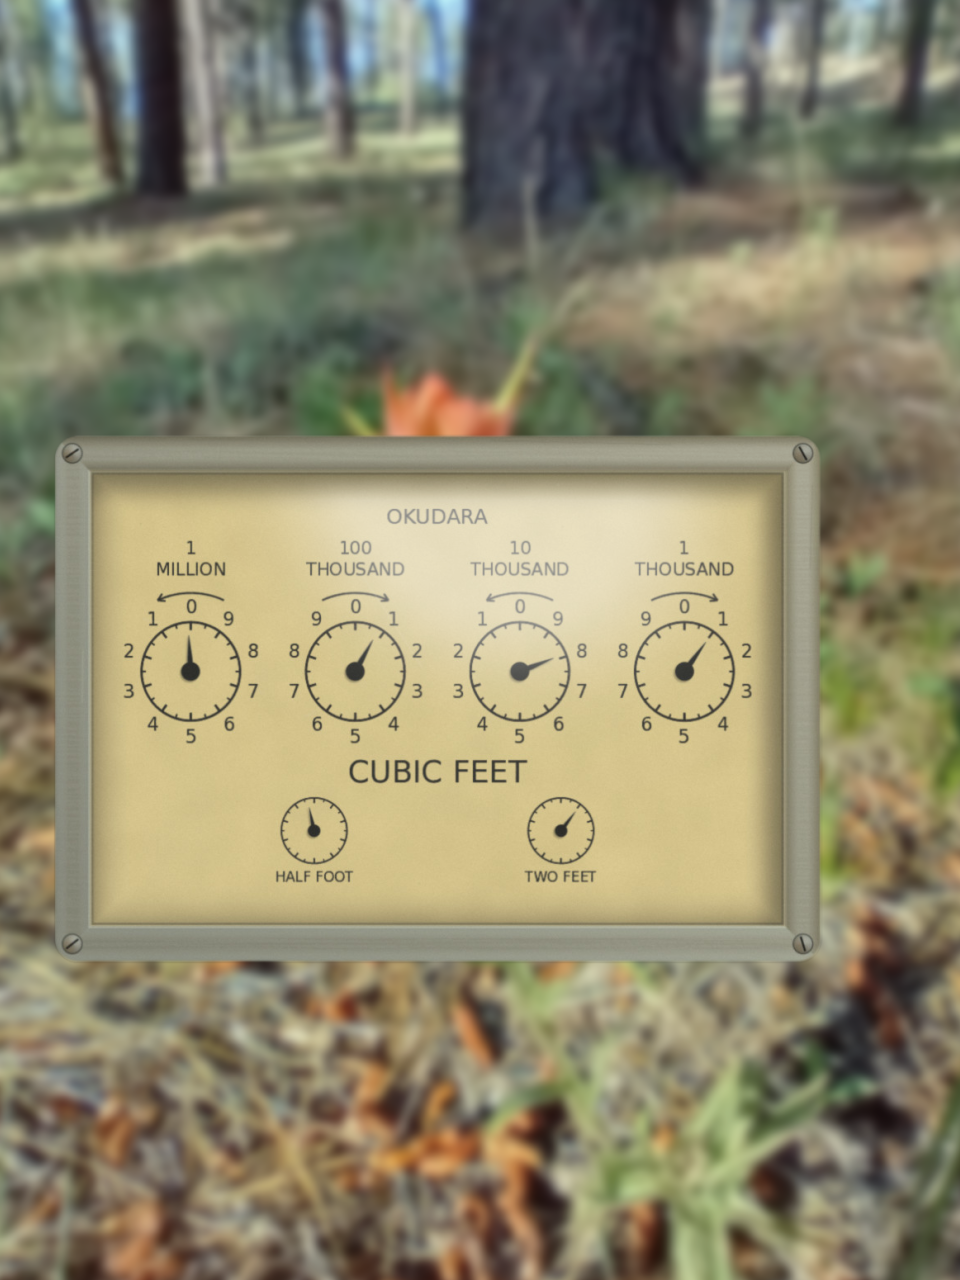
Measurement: 8100 ft³
